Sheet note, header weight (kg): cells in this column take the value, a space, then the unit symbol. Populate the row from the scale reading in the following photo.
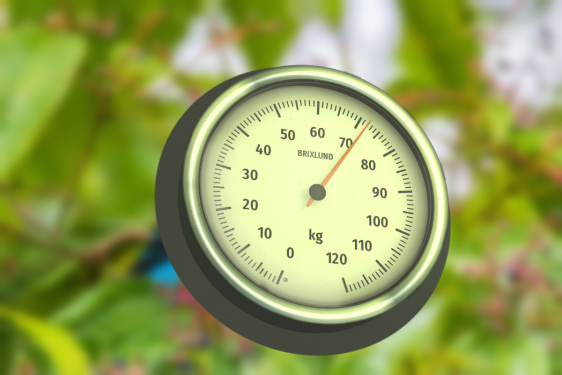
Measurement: 72 kg
